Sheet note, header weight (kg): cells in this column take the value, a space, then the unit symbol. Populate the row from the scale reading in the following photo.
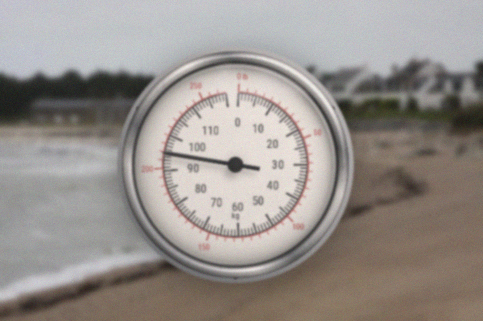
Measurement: 95 kg
